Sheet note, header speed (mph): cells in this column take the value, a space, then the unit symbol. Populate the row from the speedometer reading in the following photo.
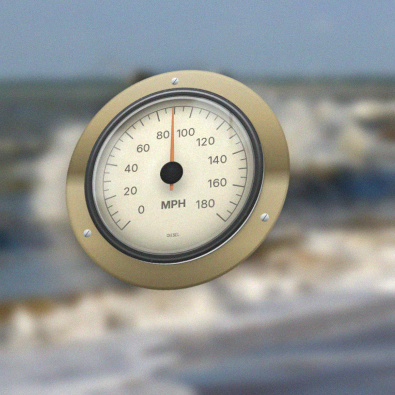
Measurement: 90 mph
